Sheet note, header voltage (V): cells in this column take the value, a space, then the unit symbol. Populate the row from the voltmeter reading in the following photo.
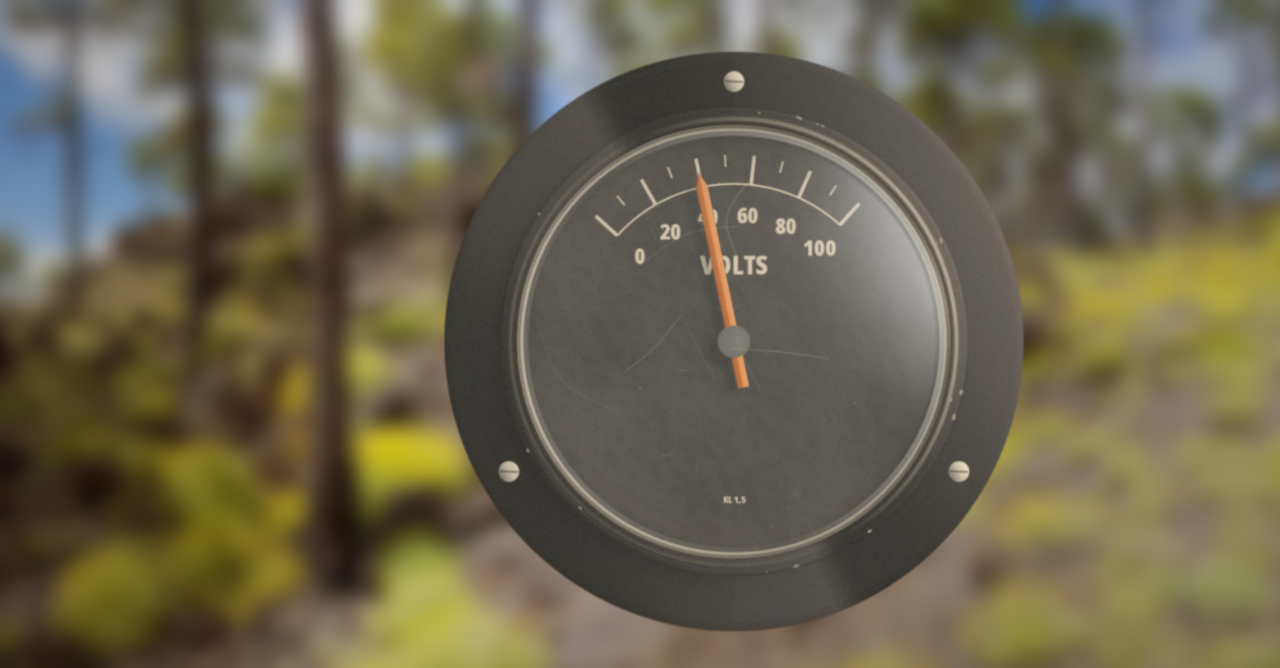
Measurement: 40 V
